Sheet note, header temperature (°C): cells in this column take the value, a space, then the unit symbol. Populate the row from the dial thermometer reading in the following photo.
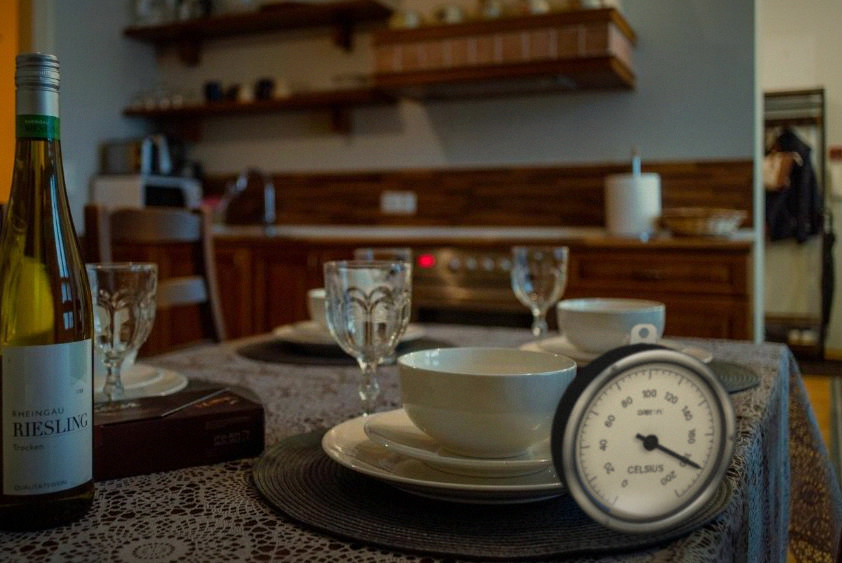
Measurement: 180 °C
